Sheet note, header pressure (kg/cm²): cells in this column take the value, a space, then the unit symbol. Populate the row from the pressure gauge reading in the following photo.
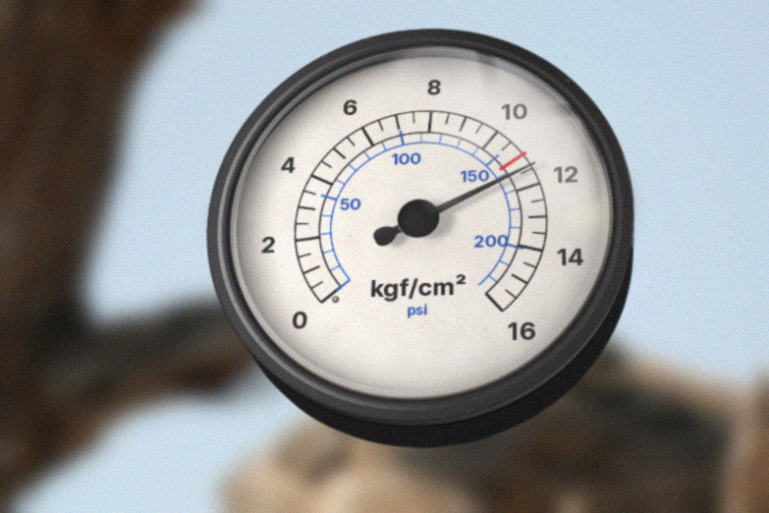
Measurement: 11.5 kg/cm²
